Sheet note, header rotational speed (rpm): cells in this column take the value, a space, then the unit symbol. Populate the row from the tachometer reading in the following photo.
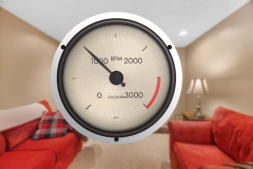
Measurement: 1000 rpm
